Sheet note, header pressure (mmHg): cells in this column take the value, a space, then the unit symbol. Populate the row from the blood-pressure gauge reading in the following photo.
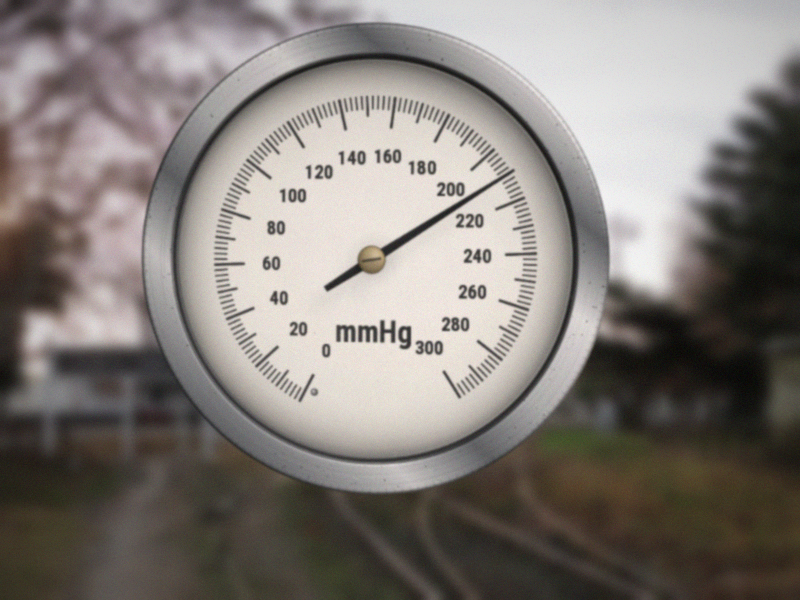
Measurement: 210 mmHg
